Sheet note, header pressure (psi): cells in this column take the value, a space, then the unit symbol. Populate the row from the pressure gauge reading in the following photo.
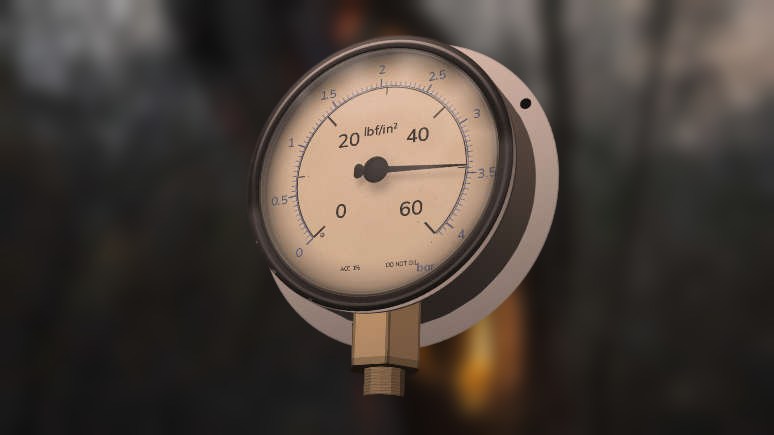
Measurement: 50 psi
